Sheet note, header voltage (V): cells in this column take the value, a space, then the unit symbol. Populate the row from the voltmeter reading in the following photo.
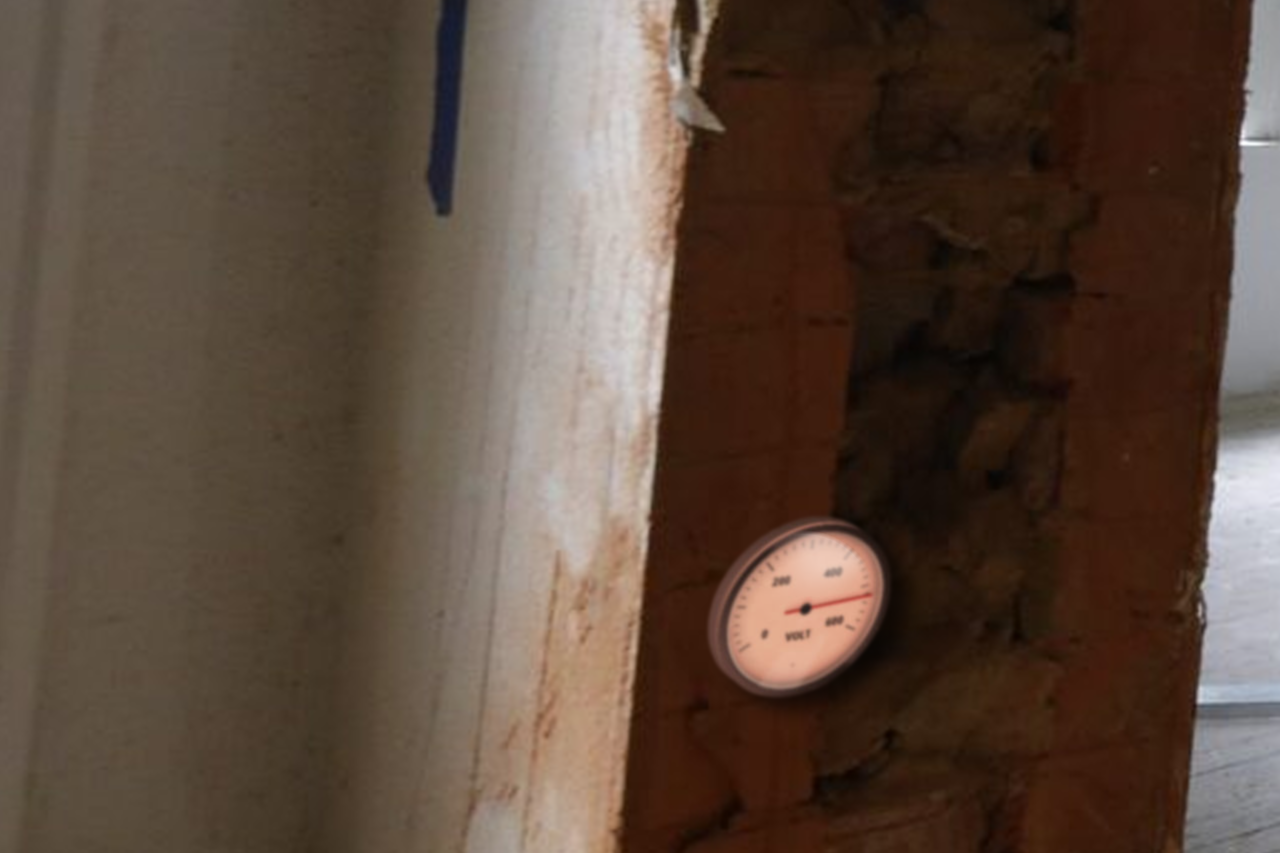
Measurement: 520 V
